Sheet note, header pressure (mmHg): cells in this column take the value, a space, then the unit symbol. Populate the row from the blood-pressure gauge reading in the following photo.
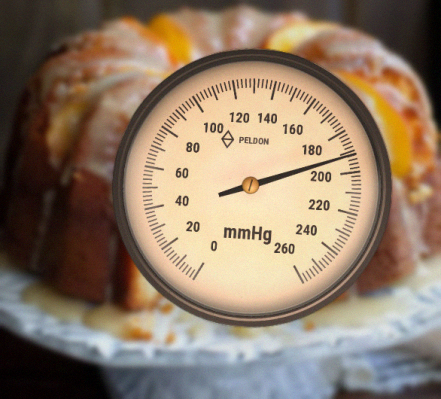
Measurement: 192 mmHg
